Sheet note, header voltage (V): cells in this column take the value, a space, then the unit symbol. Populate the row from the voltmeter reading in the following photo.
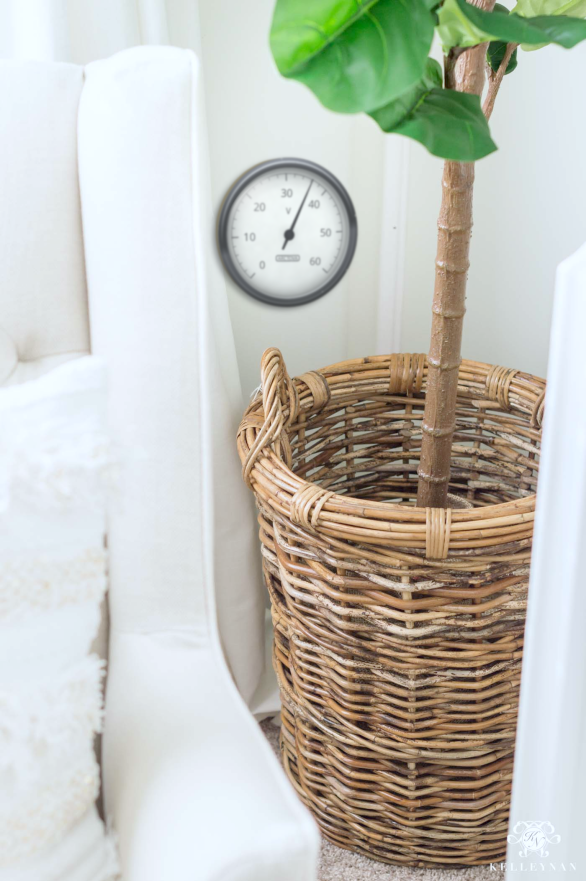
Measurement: 36 V
